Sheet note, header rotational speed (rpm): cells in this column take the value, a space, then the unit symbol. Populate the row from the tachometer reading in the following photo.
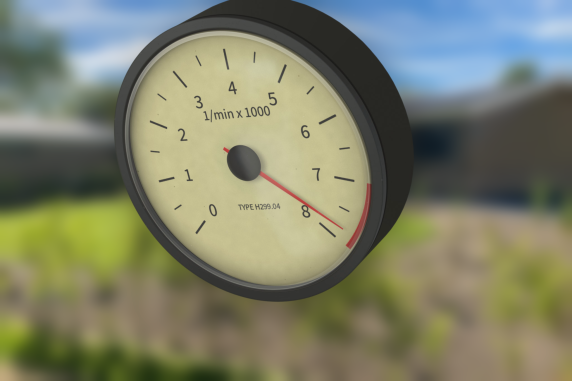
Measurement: 7750 rpm
